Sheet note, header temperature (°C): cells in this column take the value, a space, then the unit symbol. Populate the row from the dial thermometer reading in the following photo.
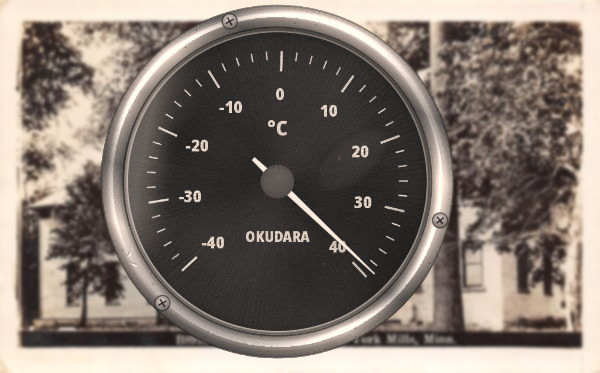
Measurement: 39 °C
